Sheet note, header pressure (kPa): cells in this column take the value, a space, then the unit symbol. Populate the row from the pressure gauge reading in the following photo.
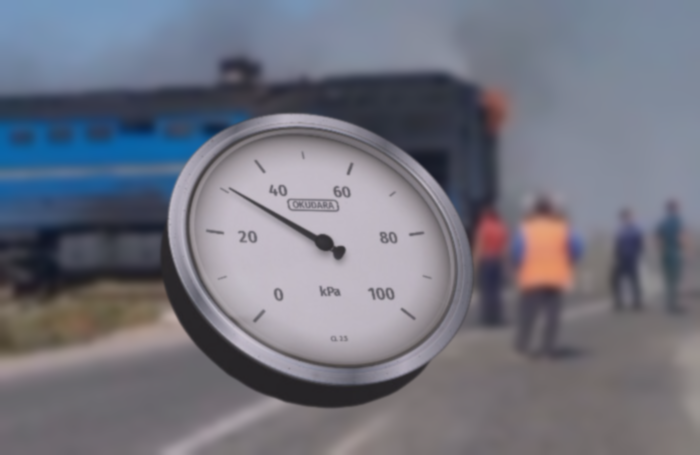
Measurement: 30 kPa
